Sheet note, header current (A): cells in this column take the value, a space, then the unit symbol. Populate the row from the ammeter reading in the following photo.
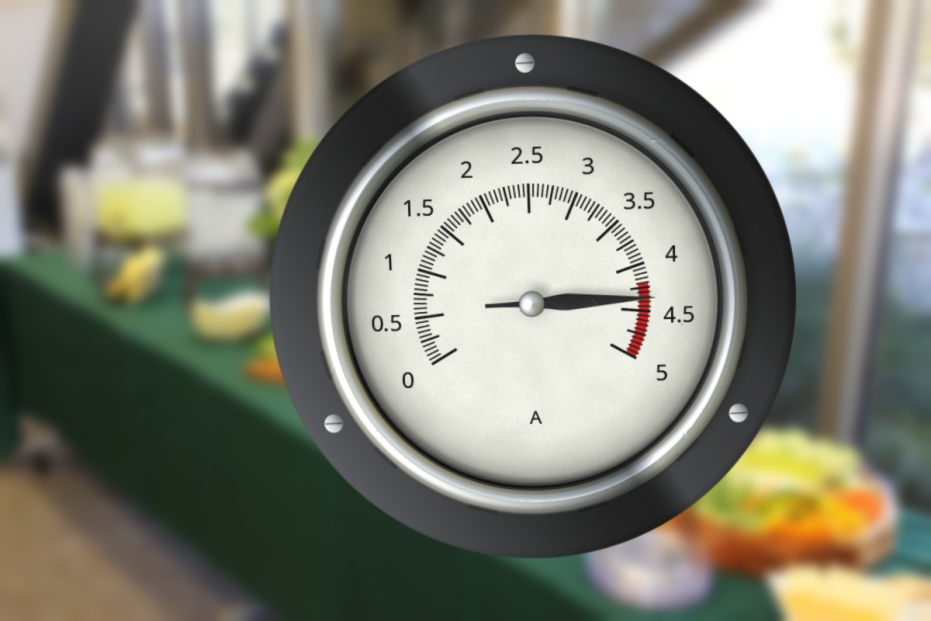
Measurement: 4.35 A
